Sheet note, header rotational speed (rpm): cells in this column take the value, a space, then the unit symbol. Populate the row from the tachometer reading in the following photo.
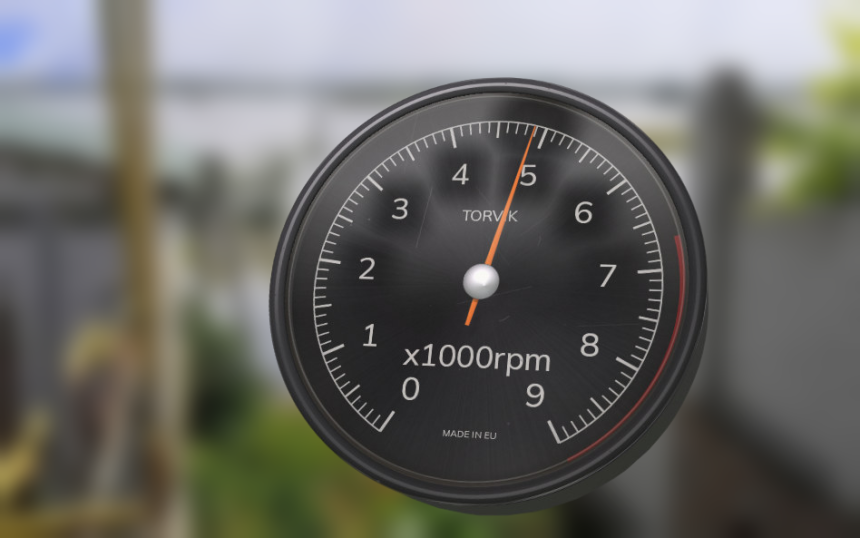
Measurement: 4900 rpm
